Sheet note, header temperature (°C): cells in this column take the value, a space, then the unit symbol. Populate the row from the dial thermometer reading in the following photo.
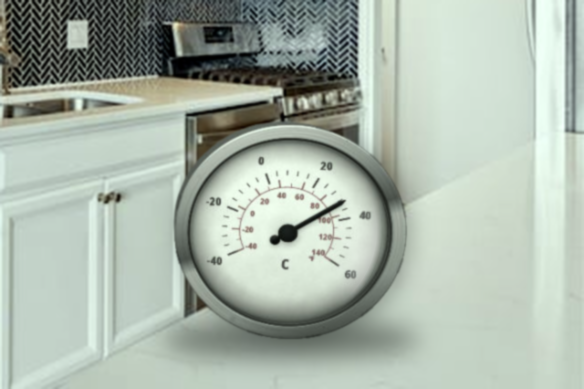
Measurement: 32 °C
